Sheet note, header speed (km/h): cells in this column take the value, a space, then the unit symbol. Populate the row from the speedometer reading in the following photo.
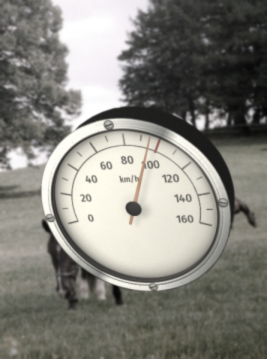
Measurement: 95 km/h
